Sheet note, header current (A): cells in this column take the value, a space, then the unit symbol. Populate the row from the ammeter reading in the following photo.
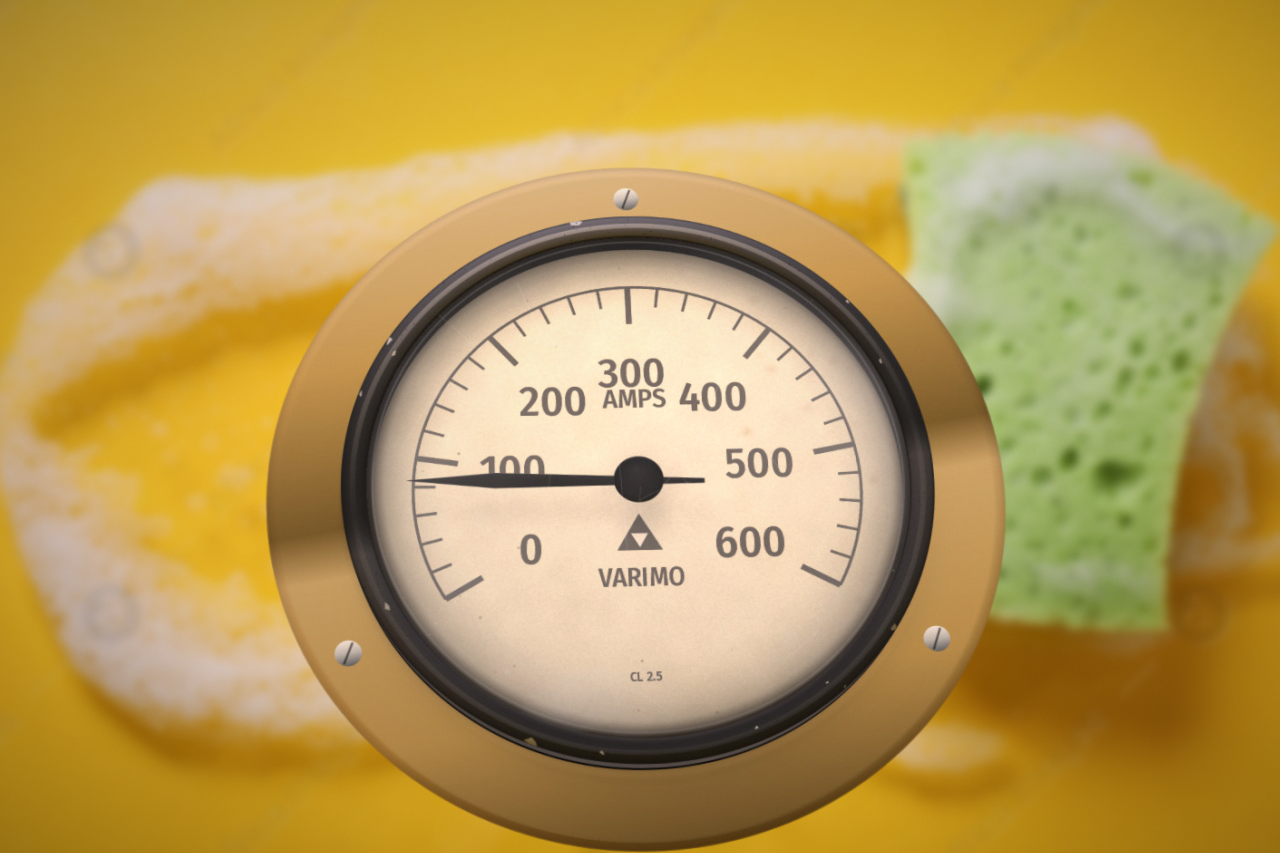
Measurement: 80 A
